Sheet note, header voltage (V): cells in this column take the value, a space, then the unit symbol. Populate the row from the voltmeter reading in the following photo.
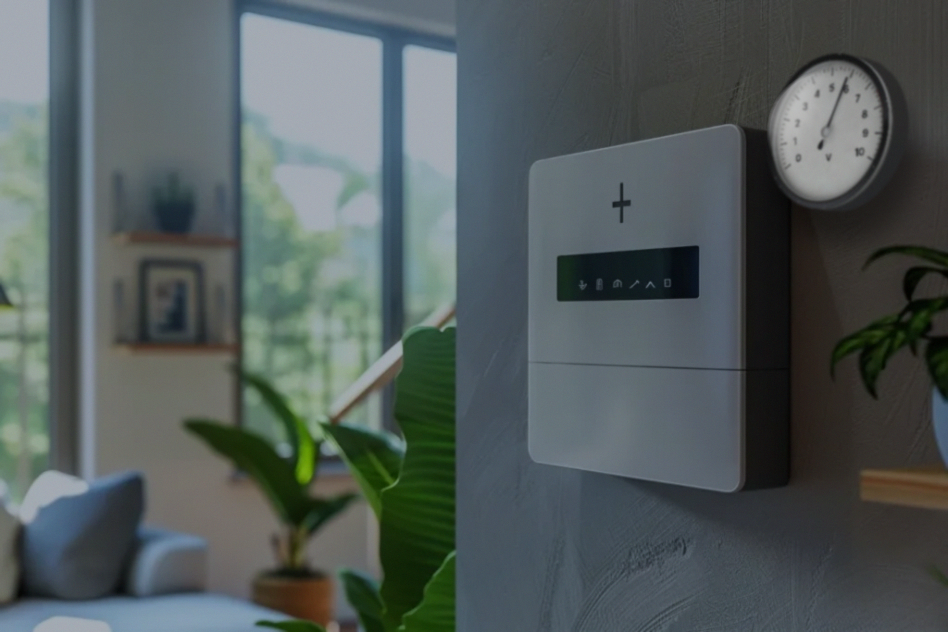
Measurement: 6 V
